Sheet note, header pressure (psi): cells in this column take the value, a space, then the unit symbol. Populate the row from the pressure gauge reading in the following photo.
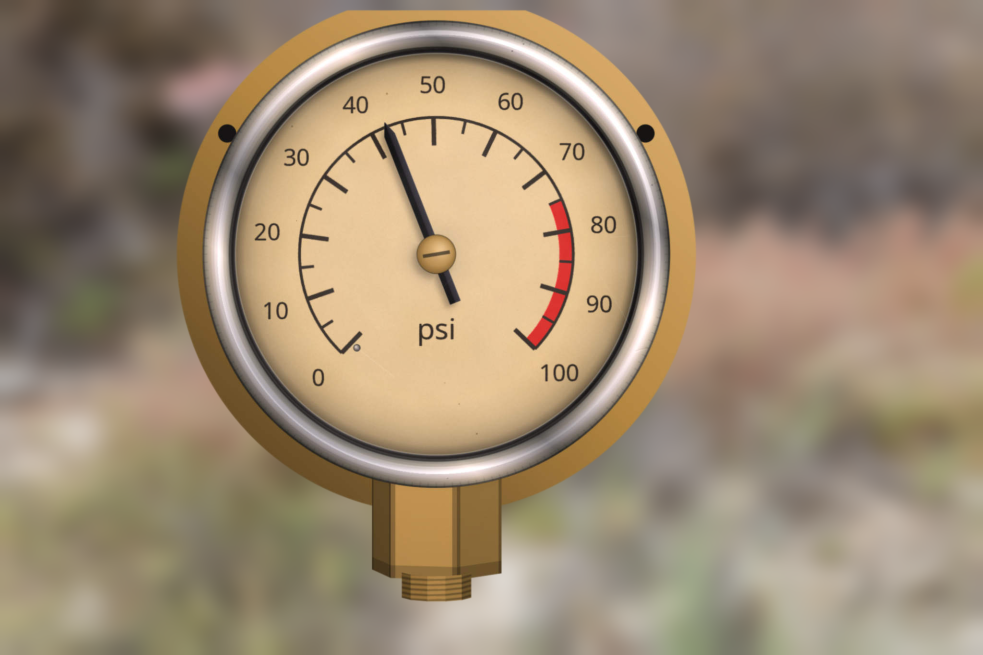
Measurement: 42.5 psi
